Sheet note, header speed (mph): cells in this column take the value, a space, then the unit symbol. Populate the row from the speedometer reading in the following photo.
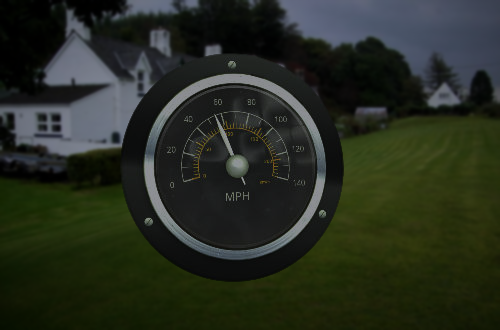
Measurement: 55 mph
